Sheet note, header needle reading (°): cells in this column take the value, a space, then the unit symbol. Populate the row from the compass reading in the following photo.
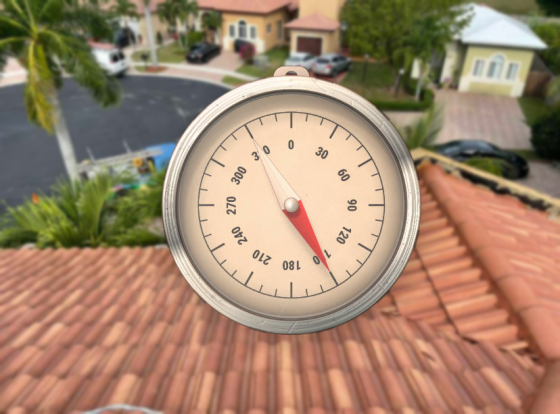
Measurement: 150 °
